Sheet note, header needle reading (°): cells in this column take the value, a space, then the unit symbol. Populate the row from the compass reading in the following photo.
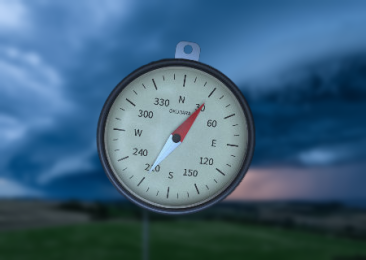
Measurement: 30 °
